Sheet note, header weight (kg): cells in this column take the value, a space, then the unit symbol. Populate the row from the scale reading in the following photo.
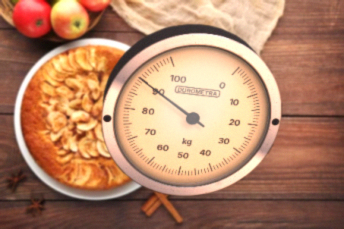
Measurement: 90 kg
